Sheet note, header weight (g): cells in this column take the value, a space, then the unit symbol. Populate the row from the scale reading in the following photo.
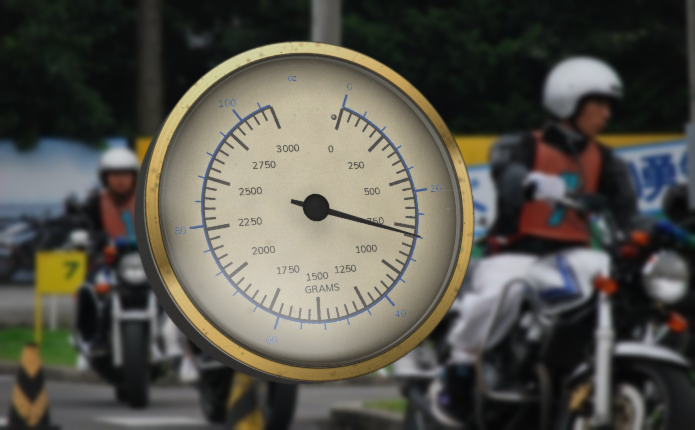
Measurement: 800 g
